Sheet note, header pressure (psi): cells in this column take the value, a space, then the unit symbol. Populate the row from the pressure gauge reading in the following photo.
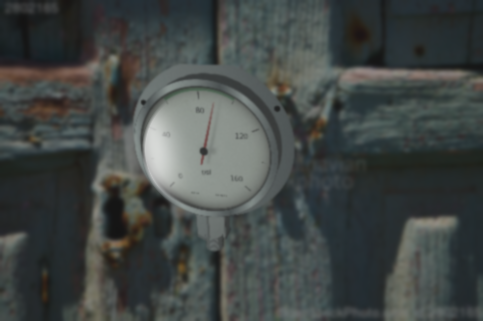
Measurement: 90 psi
